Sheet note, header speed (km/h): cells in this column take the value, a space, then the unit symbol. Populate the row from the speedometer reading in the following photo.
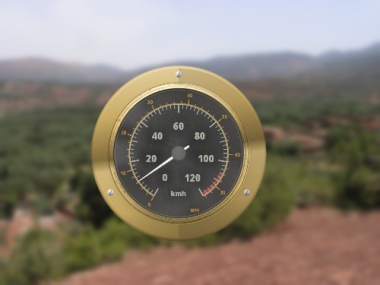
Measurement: 10 km/h
